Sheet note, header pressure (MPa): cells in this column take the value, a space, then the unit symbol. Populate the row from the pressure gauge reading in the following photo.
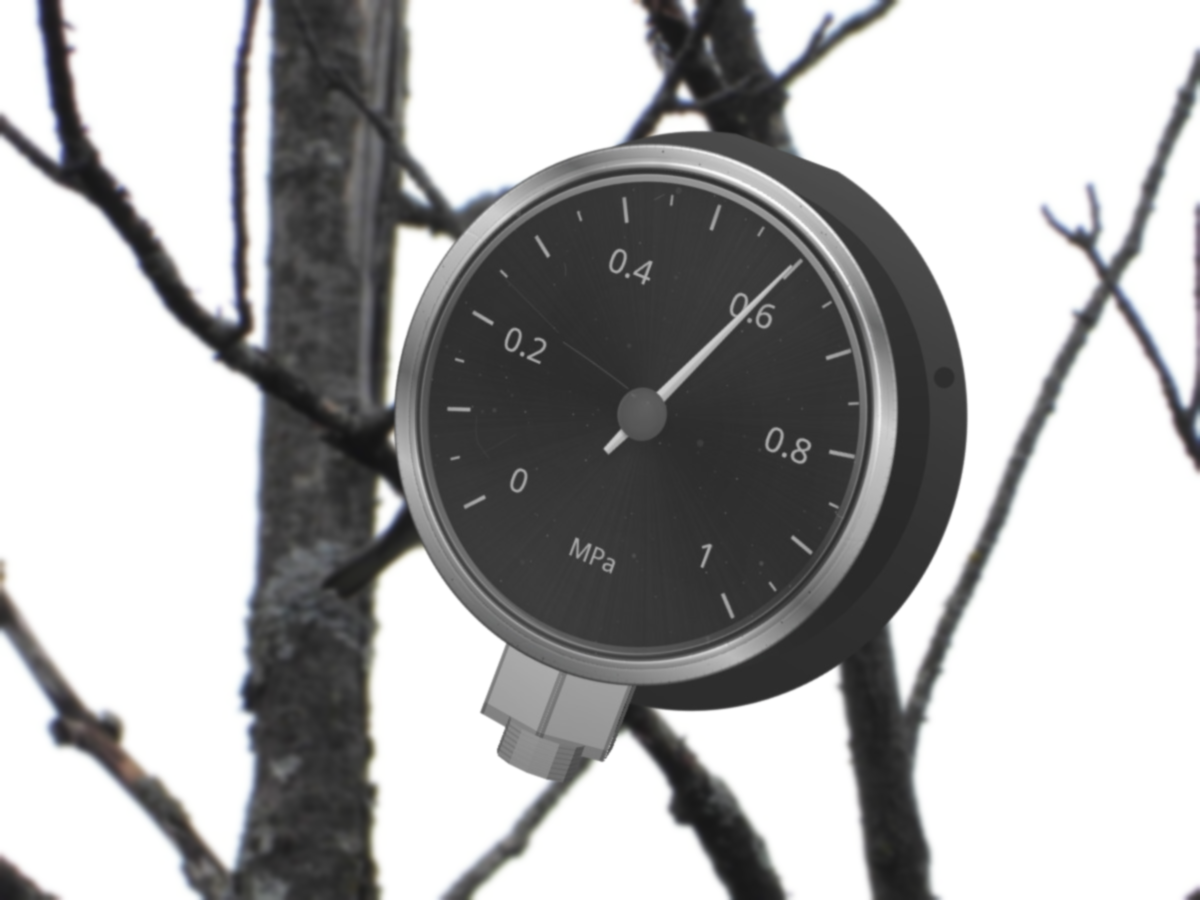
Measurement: 0.6 MPa
